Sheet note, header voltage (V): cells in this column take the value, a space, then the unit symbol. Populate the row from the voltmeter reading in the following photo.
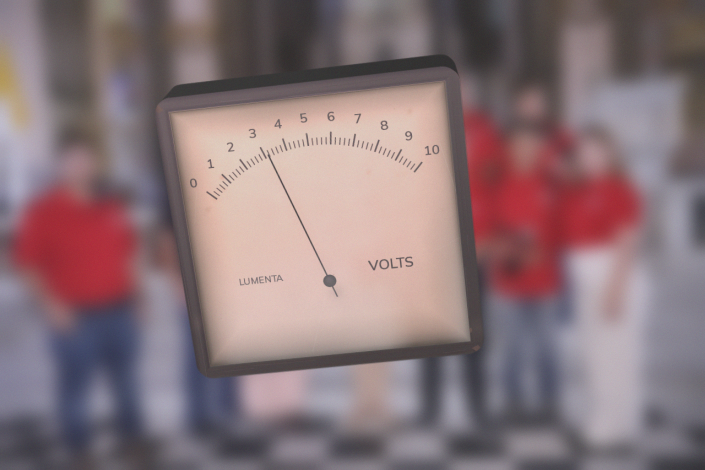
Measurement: 3.2 V
